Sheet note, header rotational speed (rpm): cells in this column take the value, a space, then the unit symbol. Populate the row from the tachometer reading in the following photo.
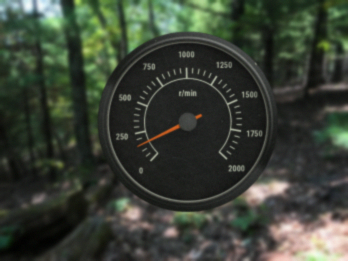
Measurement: 150 rpm
